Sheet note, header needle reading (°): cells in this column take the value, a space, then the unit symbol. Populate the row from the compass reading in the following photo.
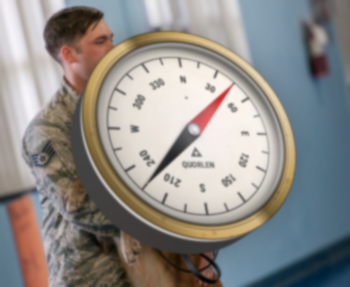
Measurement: 45 °
